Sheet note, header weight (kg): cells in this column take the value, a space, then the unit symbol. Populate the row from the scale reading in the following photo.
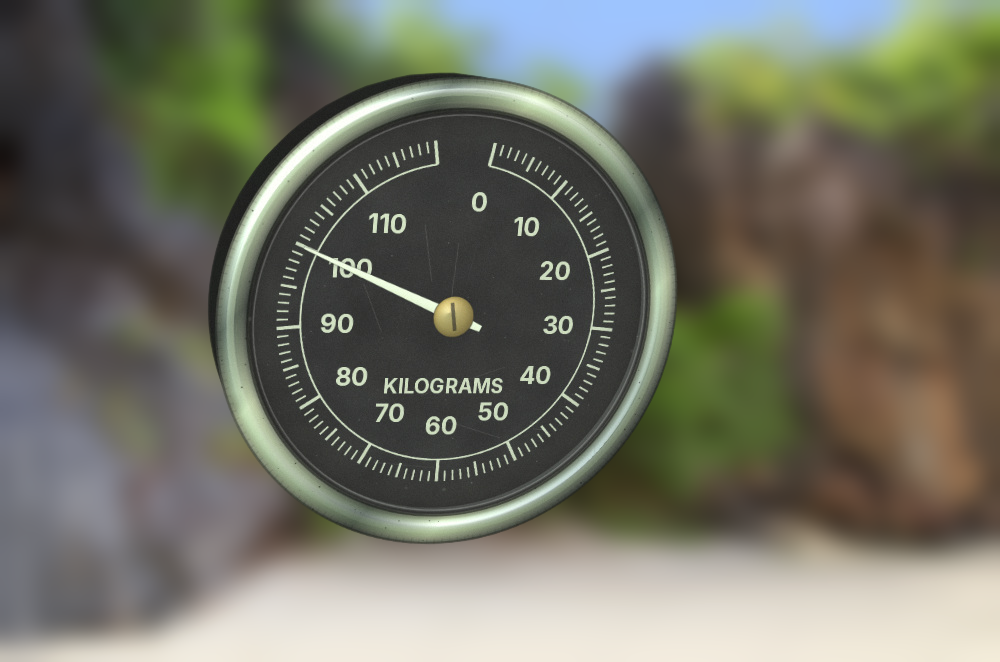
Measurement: 100 kg
